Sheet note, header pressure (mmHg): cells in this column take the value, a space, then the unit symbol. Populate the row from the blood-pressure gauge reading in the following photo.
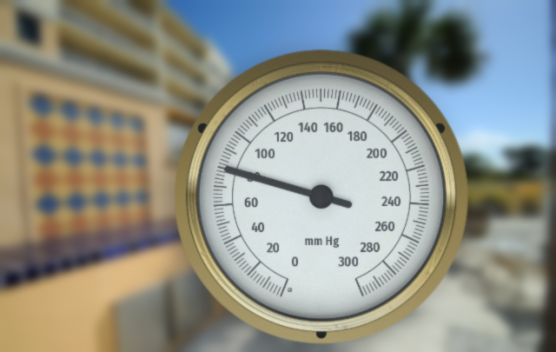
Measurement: 80 mmHg
